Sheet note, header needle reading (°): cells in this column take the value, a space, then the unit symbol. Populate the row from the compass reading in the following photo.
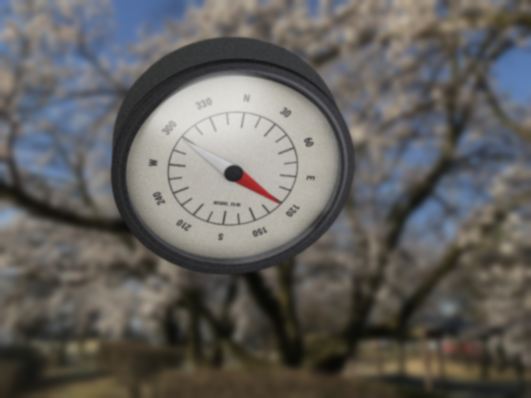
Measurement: 120 °
